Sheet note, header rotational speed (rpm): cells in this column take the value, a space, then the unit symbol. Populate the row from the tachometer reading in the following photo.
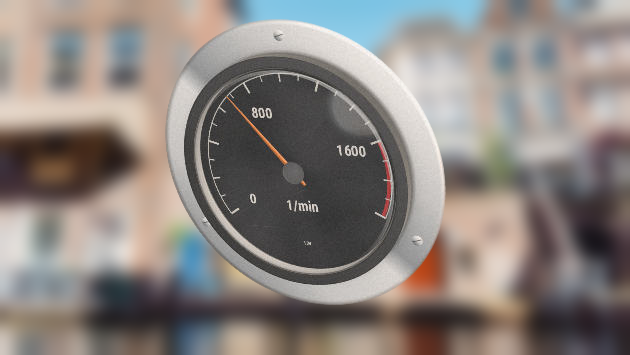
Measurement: 700 rpm
